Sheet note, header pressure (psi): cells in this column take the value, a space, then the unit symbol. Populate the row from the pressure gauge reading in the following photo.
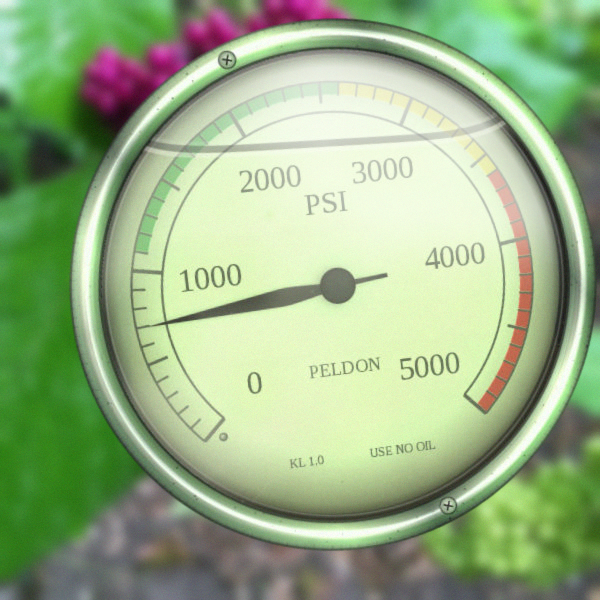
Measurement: 700 psi
